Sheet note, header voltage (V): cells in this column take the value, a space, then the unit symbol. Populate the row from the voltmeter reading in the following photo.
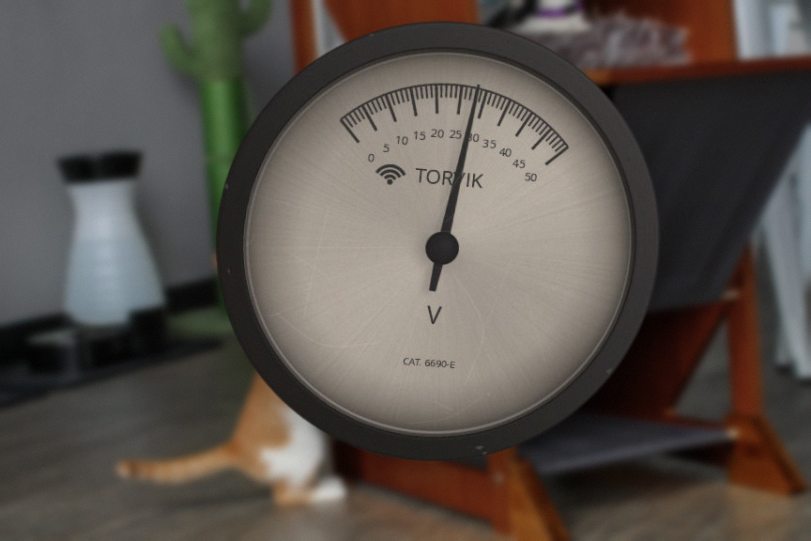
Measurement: 28 V
